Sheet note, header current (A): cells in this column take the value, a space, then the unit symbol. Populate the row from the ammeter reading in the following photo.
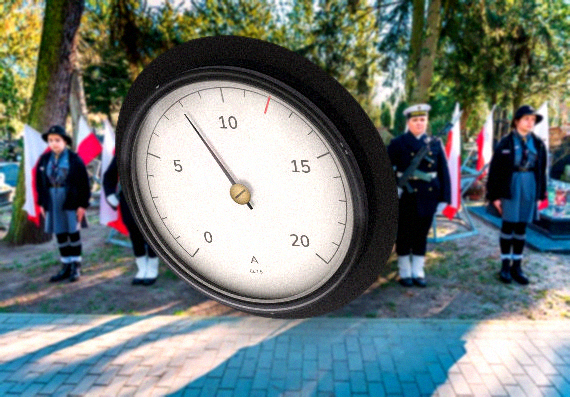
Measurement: 8 A
